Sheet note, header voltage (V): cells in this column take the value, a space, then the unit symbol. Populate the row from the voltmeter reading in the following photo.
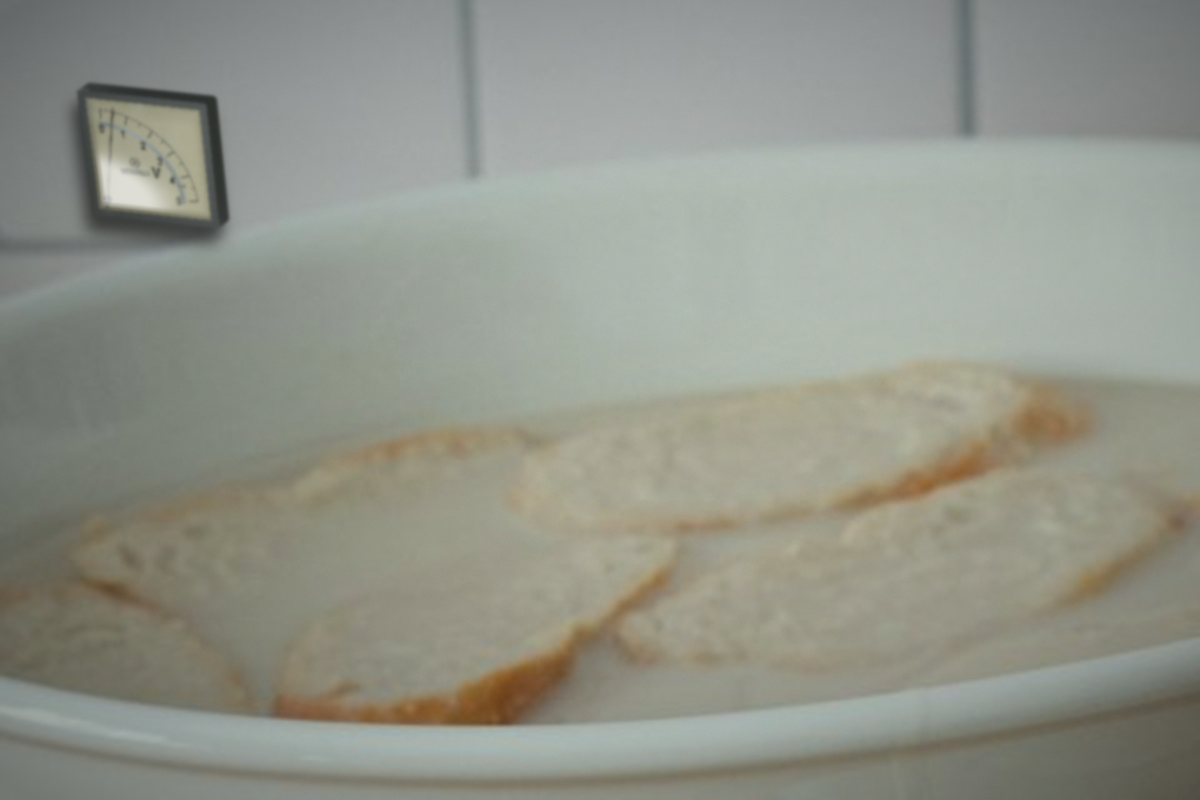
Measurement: 0.5 V
